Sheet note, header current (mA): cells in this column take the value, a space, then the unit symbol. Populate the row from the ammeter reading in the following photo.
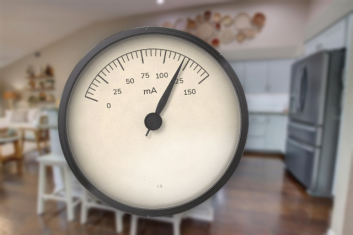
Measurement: 120 mA
